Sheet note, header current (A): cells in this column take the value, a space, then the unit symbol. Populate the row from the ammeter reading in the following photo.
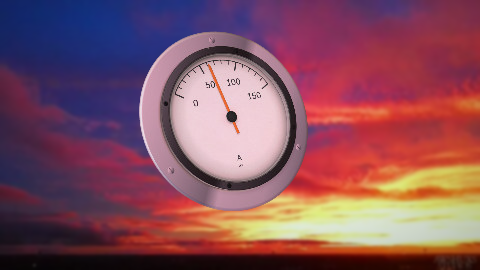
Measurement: 60 A
